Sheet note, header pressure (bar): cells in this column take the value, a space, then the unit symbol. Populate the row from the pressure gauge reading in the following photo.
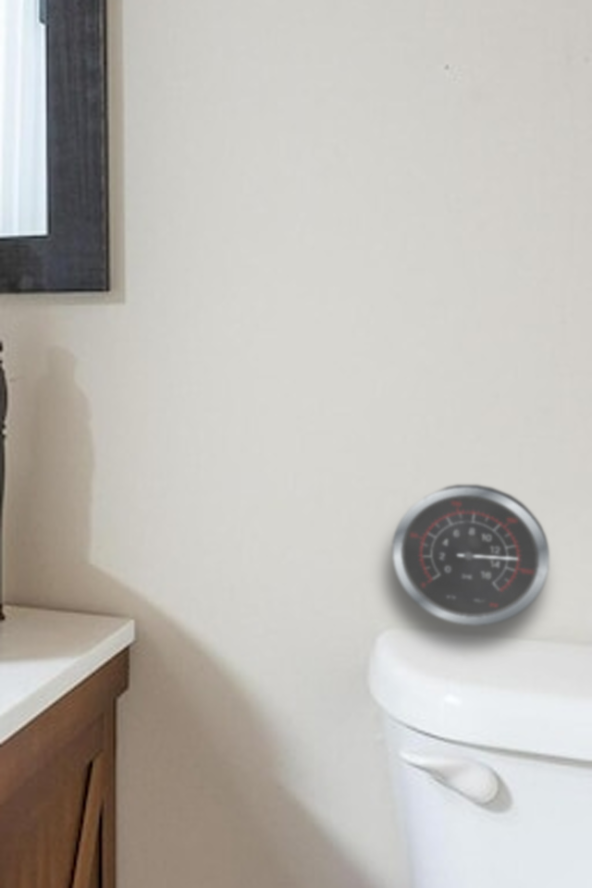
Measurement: 13 bar
